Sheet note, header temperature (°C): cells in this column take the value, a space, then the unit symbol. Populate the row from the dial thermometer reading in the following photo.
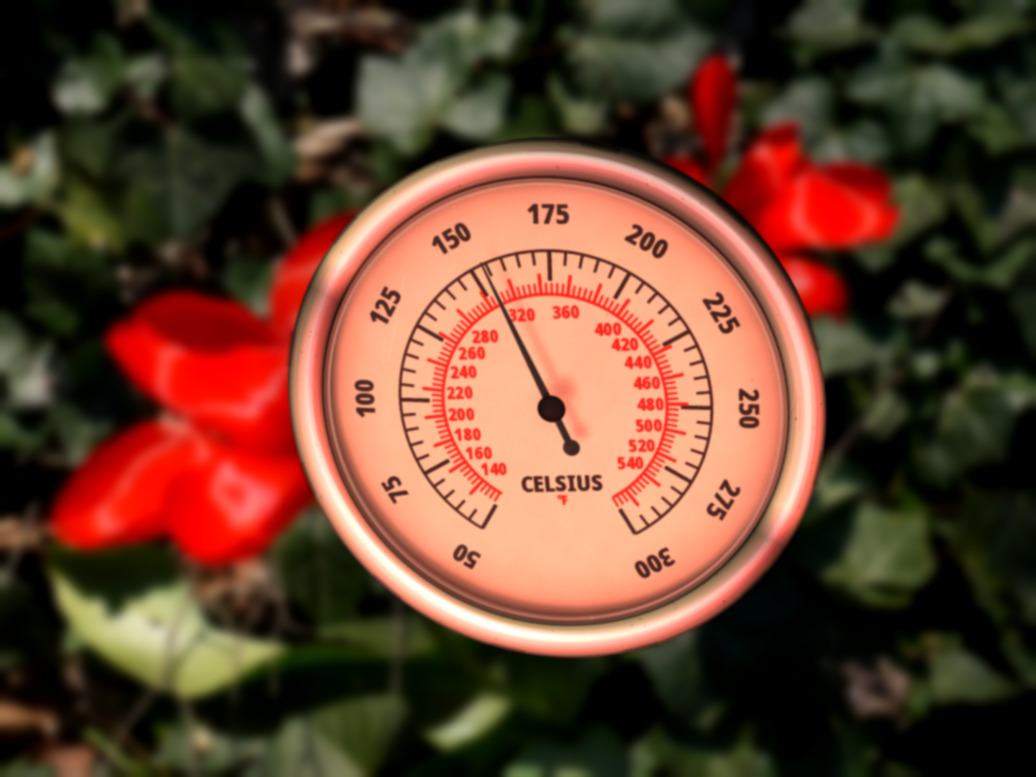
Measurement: 155 °C
